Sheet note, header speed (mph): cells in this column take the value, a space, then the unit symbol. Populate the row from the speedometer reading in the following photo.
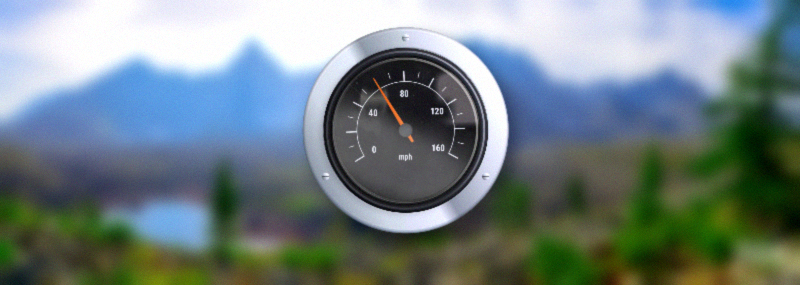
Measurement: 60 mph
